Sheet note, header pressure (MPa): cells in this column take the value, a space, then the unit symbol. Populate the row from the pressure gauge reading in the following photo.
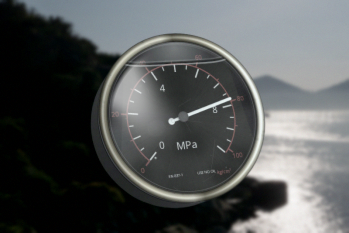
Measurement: 7.75 MPa
